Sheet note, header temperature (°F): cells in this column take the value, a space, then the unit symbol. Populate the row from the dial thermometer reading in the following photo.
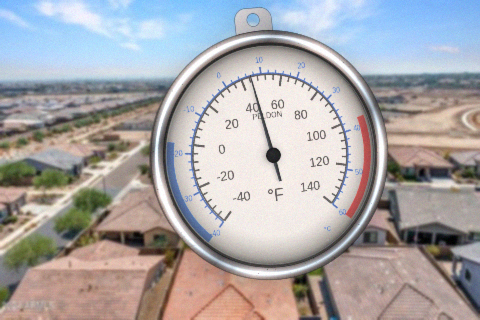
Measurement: 44 °F
